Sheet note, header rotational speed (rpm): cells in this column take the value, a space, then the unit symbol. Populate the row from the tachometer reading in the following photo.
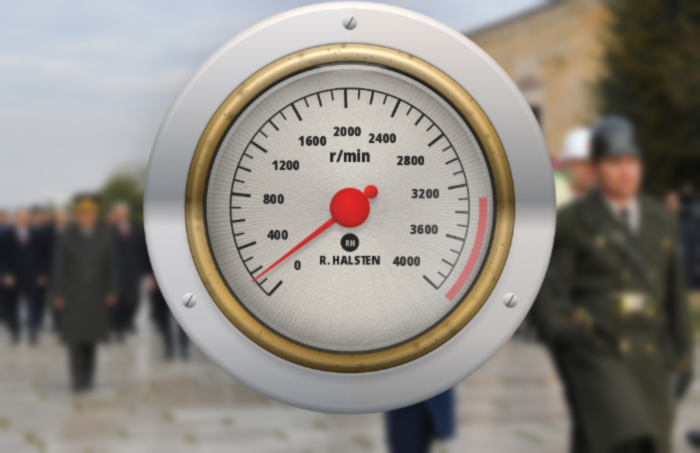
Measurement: 150 rpm
